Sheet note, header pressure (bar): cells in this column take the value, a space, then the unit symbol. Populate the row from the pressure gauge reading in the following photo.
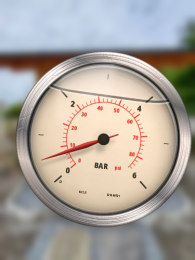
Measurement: 0.5 bar
